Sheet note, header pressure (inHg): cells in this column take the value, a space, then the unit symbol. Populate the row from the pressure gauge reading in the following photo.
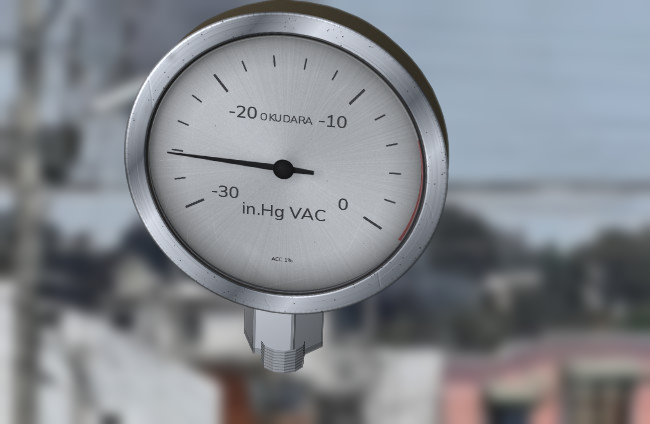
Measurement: -26 inHg
